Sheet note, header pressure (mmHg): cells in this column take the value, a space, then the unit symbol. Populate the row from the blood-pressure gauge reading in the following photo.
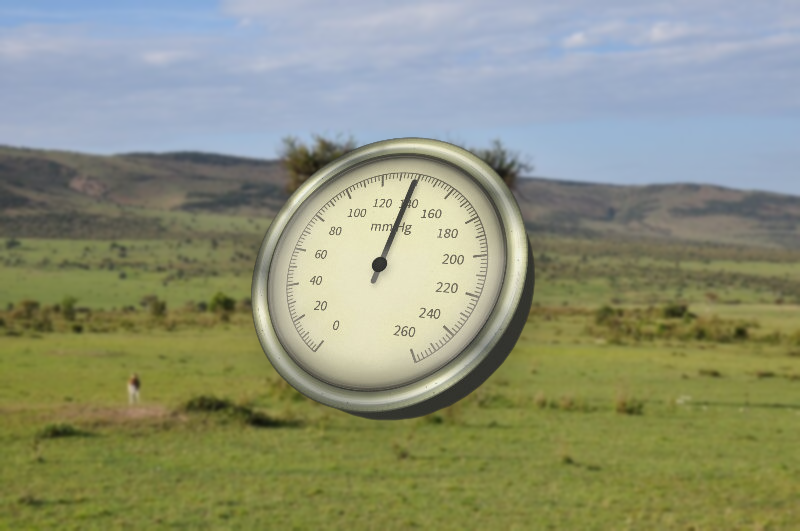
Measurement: 140 mmHg
